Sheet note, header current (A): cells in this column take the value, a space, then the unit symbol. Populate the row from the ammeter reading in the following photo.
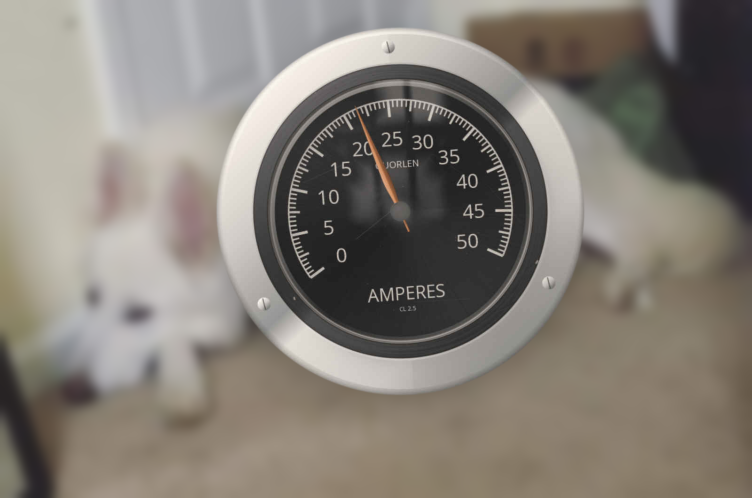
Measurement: 21.5 A
